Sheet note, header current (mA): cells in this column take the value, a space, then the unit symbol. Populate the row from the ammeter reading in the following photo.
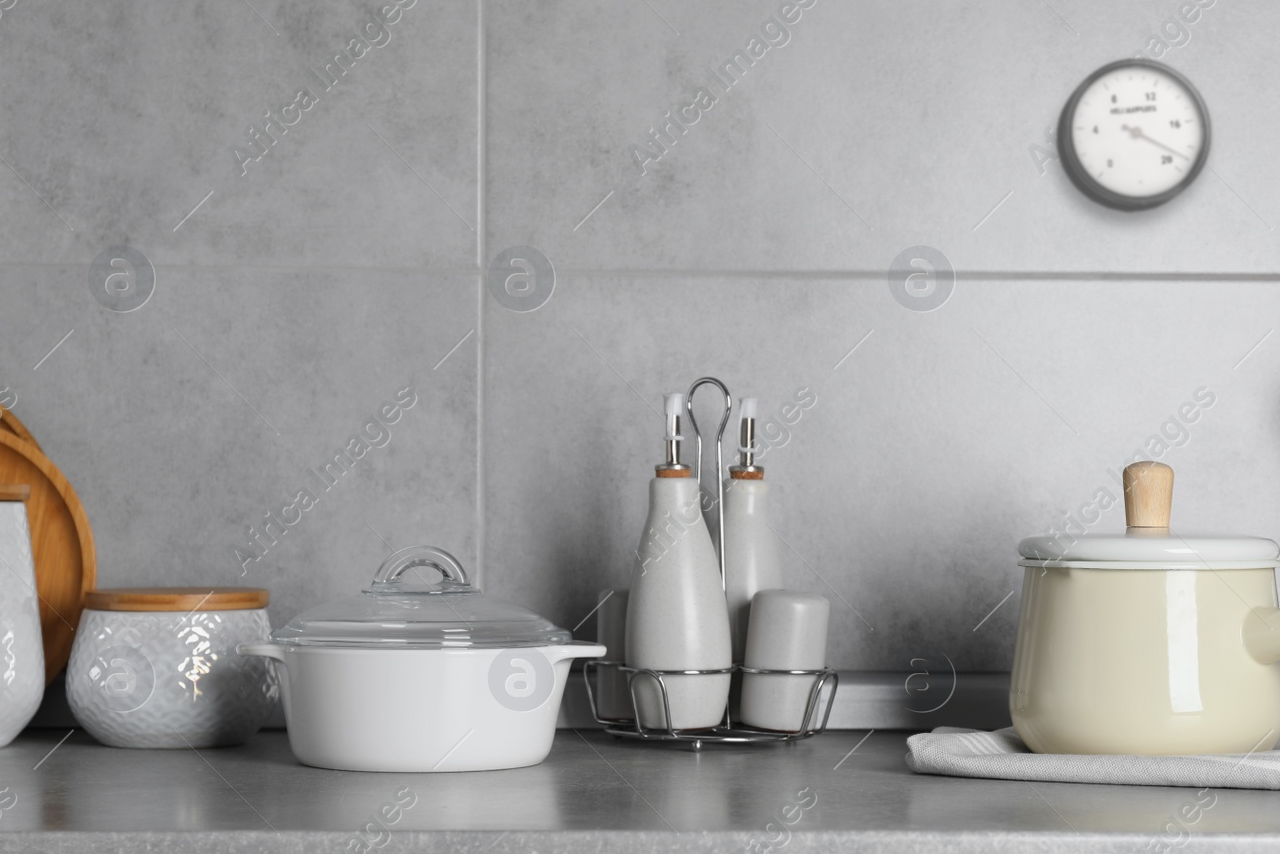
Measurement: 19 mA
